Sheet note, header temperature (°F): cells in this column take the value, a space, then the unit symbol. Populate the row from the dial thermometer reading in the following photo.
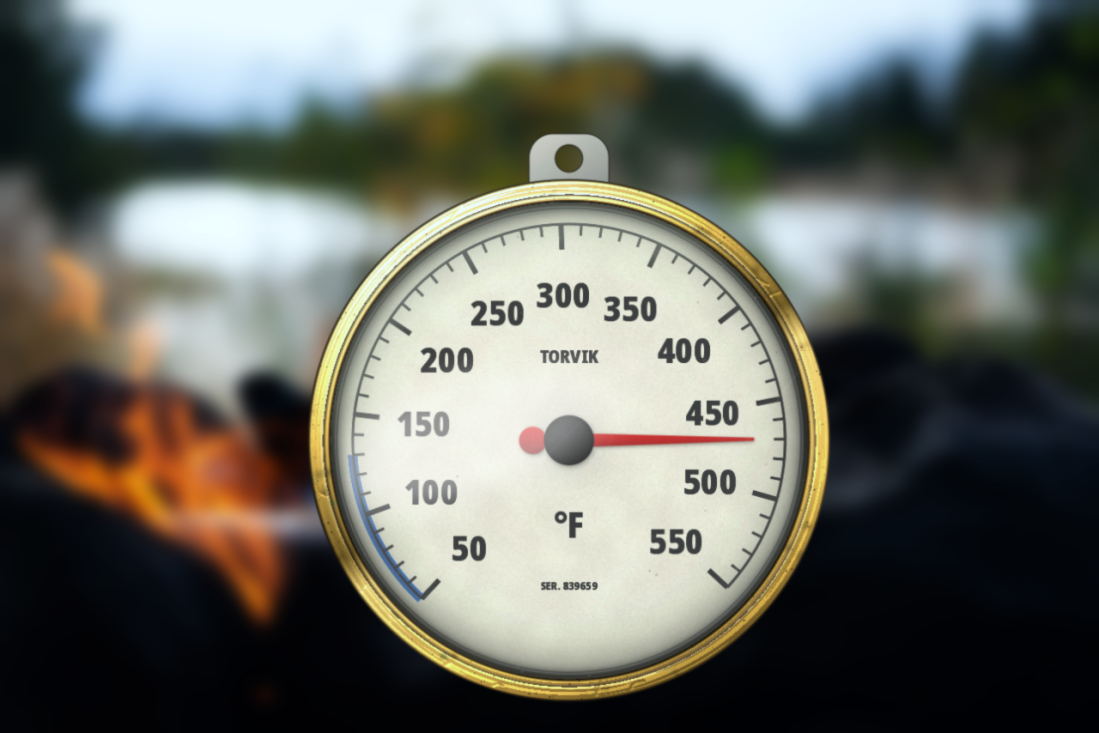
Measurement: 470 °F
